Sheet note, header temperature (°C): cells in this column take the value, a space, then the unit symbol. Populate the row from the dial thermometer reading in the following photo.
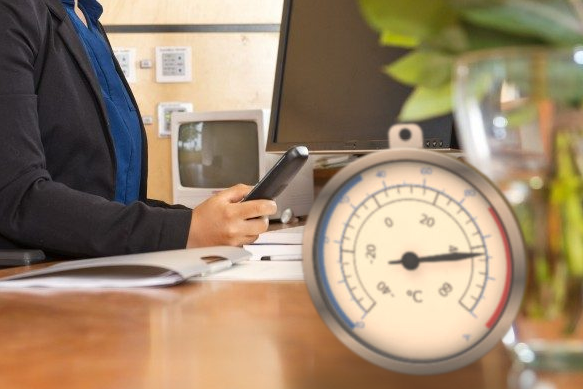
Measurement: 42 °C
